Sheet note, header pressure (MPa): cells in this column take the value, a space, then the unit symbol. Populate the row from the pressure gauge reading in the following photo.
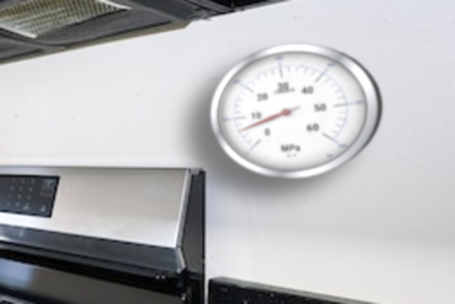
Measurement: 6 MPa
